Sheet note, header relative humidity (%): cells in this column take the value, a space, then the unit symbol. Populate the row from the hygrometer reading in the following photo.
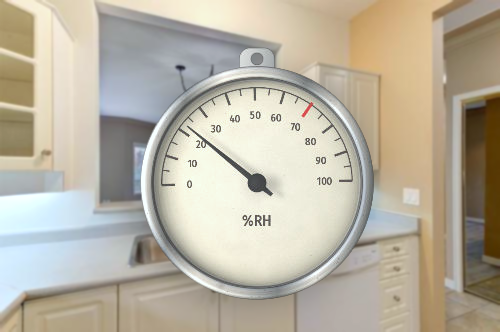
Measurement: 22.5 %
